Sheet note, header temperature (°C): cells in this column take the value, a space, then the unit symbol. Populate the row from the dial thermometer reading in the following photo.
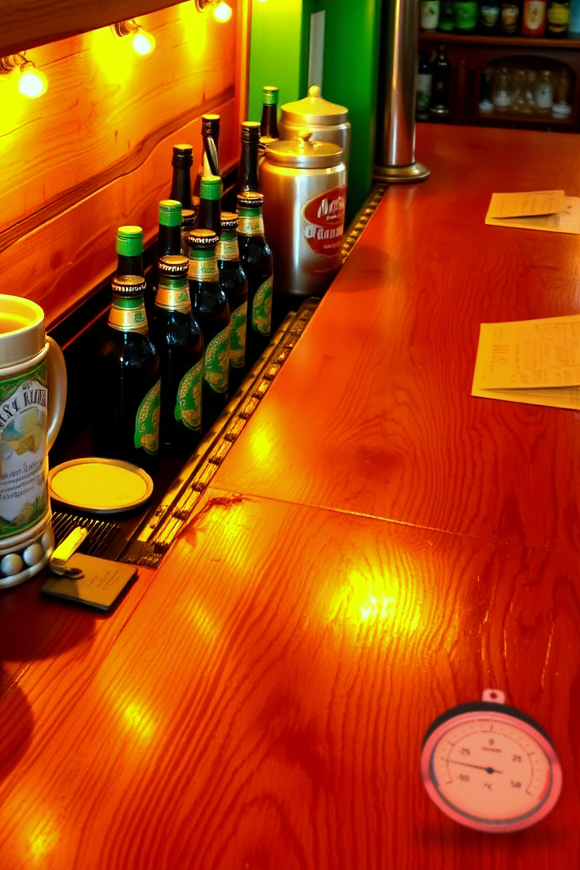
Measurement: -35 °C
